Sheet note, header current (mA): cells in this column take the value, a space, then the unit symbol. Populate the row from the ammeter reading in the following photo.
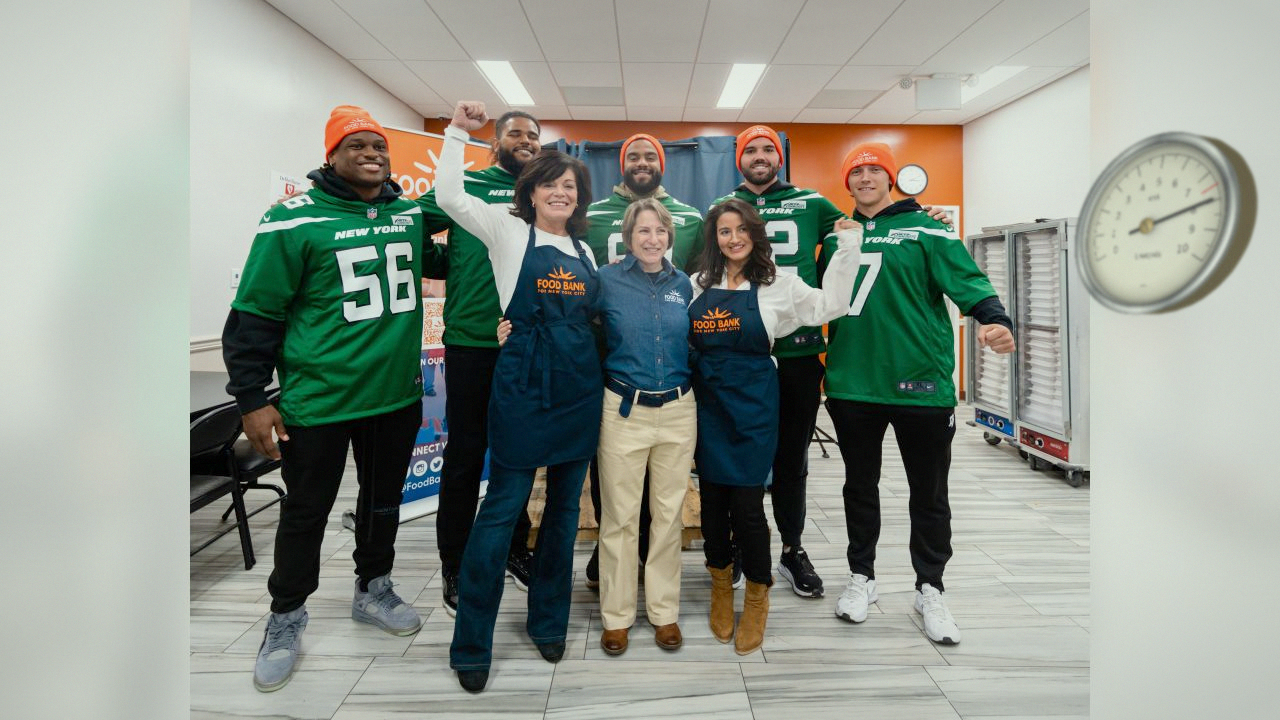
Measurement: 8 mA
